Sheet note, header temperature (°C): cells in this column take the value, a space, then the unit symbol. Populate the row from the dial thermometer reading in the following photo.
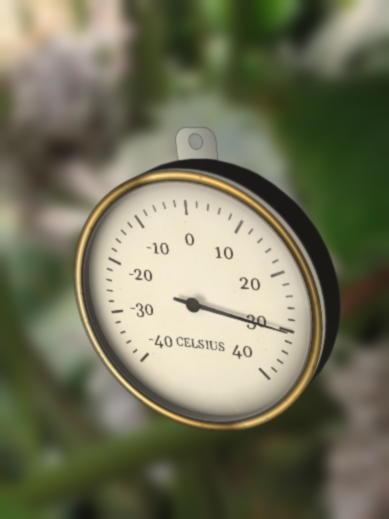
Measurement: 30 °C
